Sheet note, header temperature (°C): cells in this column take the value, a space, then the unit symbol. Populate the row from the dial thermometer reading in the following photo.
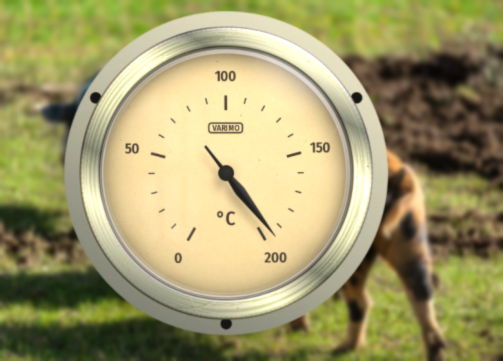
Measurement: 195 °C
